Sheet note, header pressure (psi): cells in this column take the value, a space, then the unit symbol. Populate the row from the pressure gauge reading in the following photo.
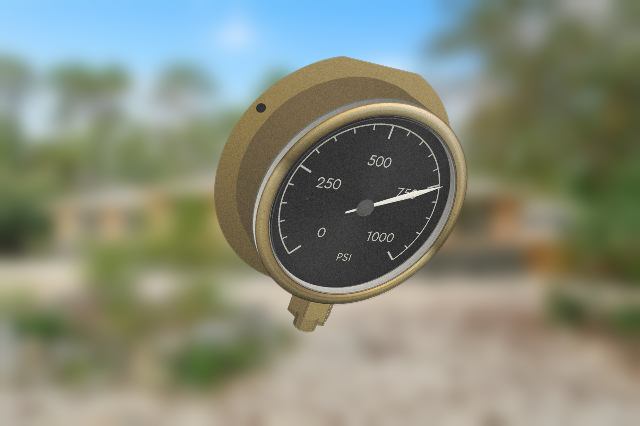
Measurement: 750 psi
